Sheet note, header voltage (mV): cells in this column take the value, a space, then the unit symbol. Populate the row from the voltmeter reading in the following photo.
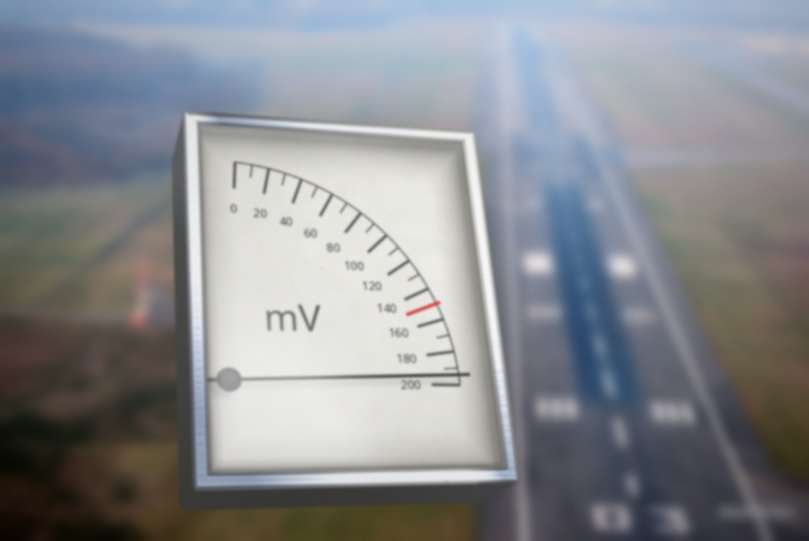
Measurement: 195 mV
